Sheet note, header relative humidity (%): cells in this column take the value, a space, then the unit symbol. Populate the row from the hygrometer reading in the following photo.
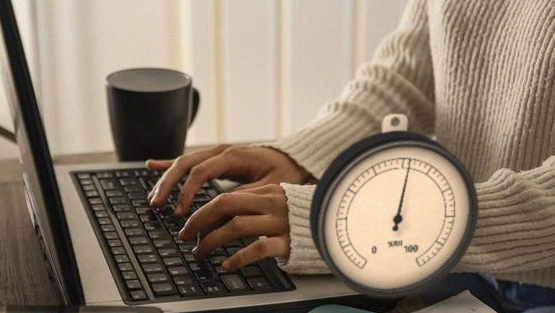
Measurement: 52 %
